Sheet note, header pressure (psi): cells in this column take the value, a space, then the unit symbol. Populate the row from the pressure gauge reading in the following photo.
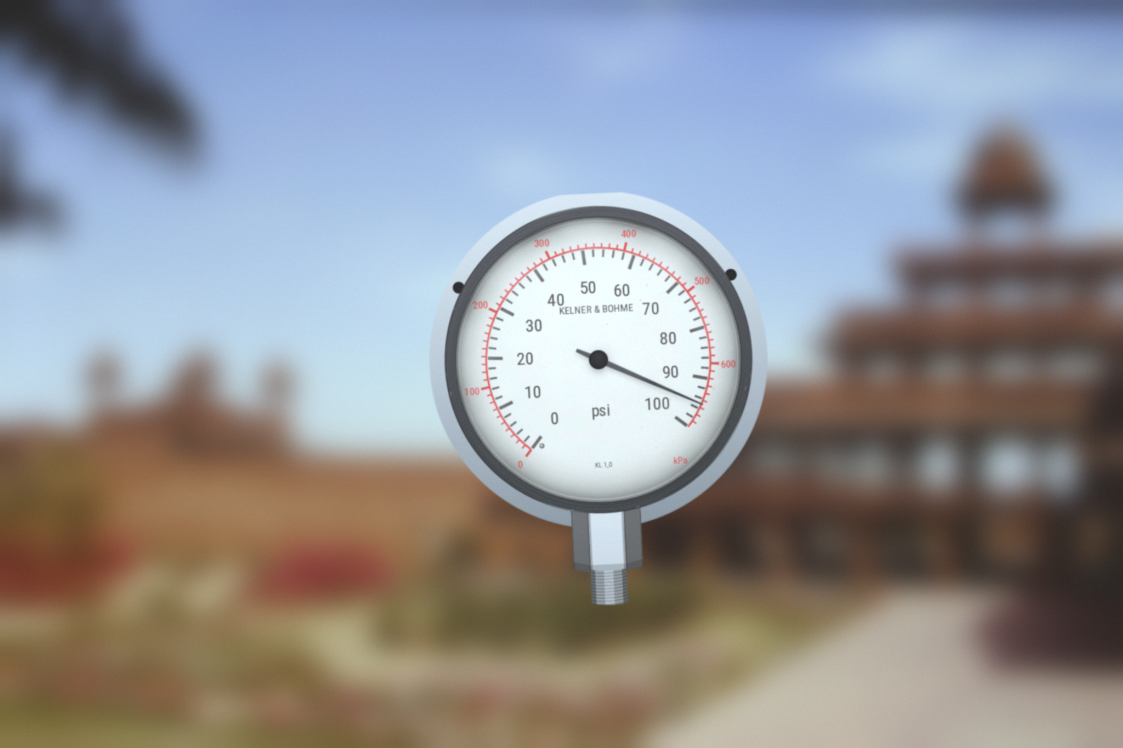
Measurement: 95 psi
